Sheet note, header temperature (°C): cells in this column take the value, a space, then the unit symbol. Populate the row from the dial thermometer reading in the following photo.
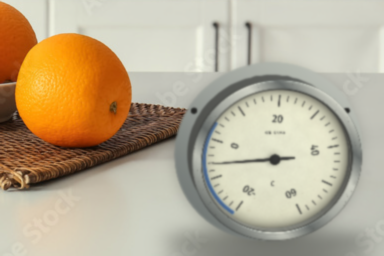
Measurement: -6 °C
